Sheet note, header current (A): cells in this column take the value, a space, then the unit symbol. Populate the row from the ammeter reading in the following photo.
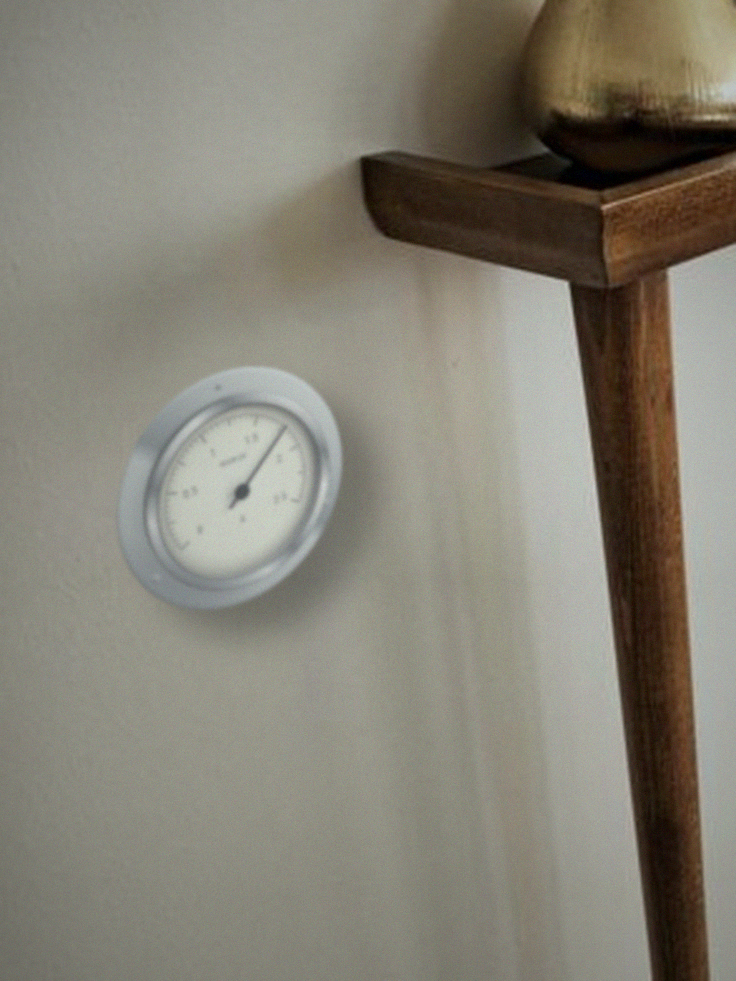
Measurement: 1.75 A
